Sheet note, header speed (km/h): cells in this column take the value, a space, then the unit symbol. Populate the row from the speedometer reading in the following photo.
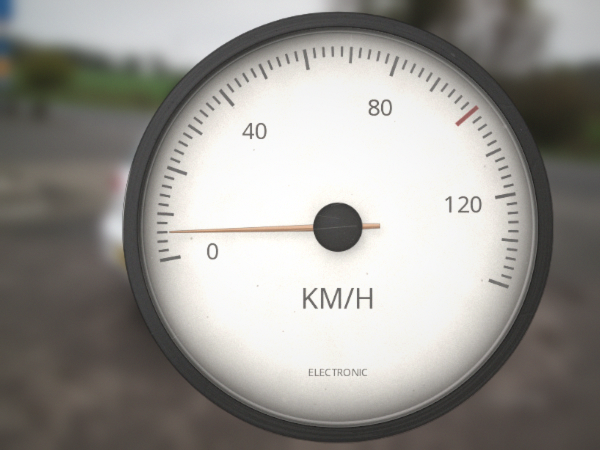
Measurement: 6 km/h
